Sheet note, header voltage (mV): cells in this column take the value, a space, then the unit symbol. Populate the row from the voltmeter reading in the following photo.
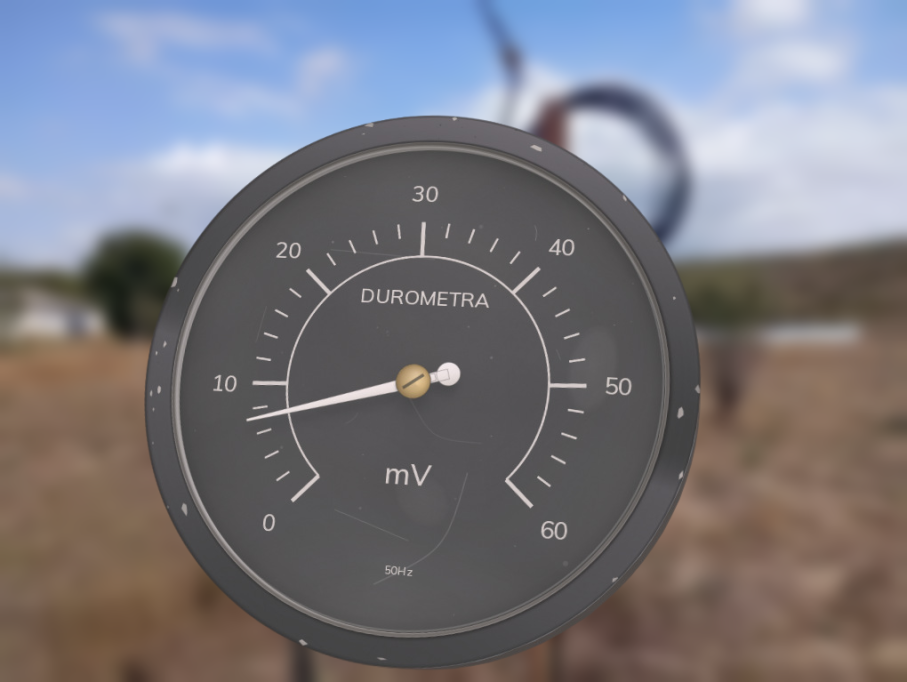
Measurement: 7 mV
